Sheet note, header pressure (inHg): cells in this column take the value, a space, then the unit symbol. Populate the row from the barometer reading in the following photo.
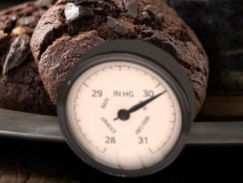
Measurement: 30.1 inHg
